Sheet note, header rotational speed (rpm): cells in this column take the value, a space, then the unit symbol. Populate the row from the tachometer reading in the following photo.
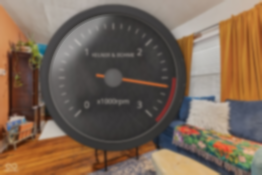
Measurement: 2600 rpm
